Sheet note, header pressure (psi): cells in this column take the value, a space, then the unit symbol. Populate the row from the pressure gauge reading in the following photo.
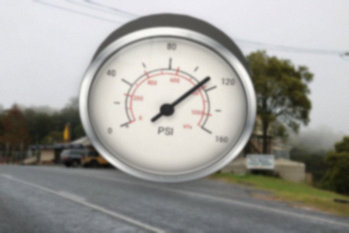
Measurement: 110 psi
